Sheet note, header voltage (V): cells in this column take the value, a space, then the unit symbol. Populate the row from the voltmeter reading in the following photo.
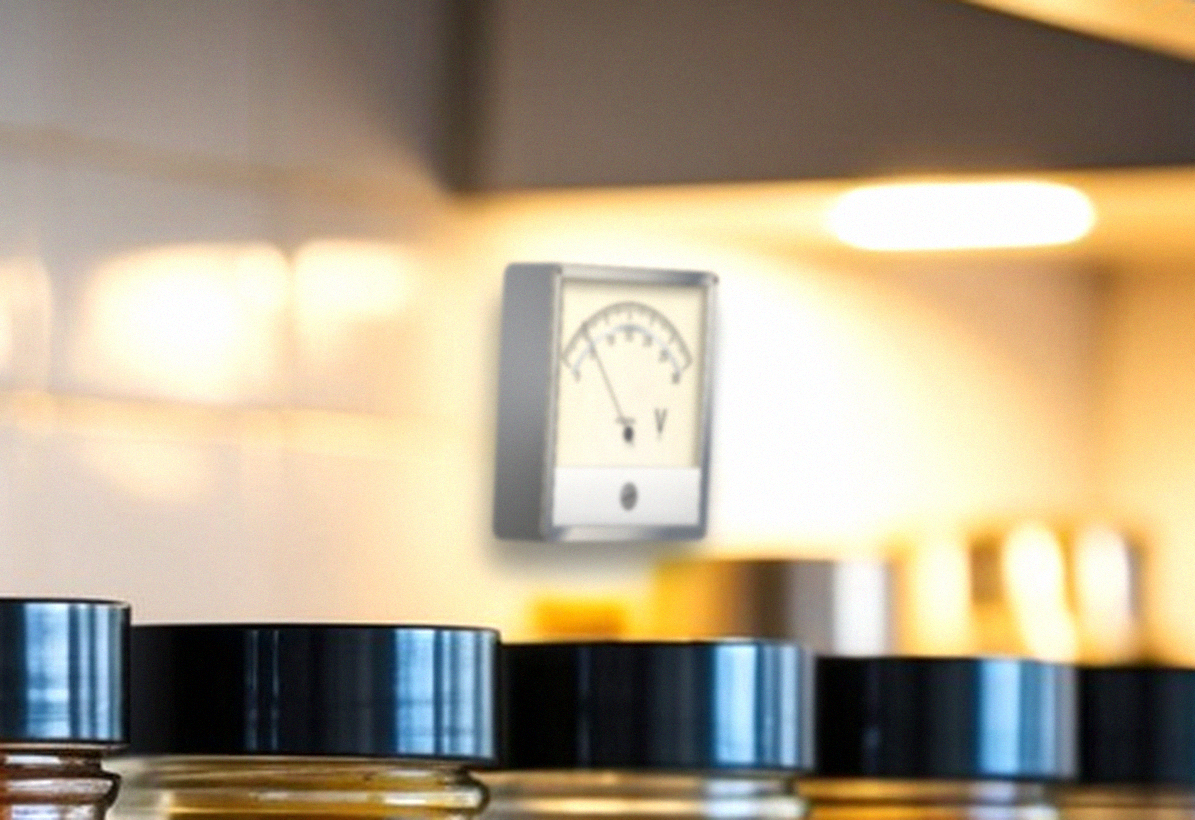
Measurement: 5 V
